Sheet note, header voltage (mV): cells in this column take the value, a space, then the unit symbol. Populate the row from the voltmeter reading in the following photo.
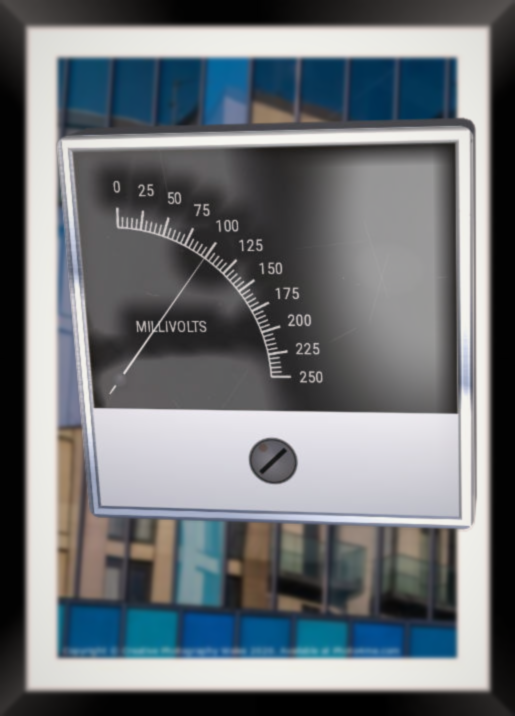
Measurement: 100 mV
